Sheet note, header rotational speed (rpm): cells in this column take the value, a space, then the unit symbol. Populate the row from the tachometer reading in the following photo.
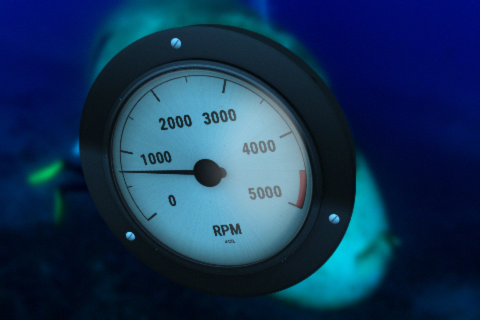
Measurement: 750 rpm
